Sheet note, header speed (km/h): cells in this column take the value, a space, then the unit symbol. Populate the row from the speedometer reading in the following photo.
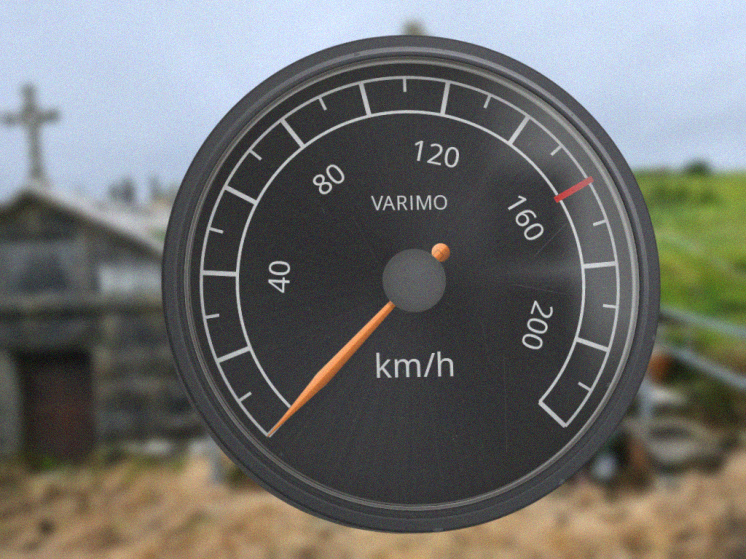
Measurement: 0 km/h
